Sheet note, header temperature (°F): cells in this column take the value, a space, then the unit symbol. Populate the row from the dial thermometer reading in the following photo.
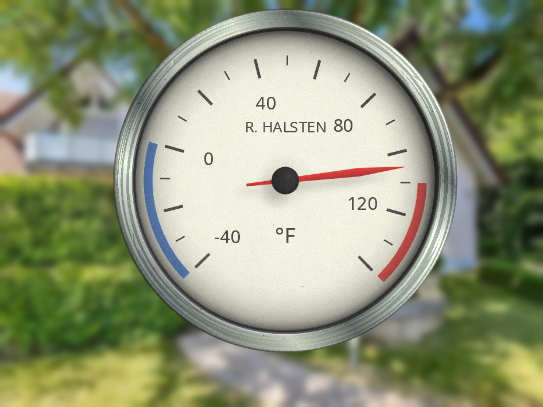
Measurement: 105 °F
